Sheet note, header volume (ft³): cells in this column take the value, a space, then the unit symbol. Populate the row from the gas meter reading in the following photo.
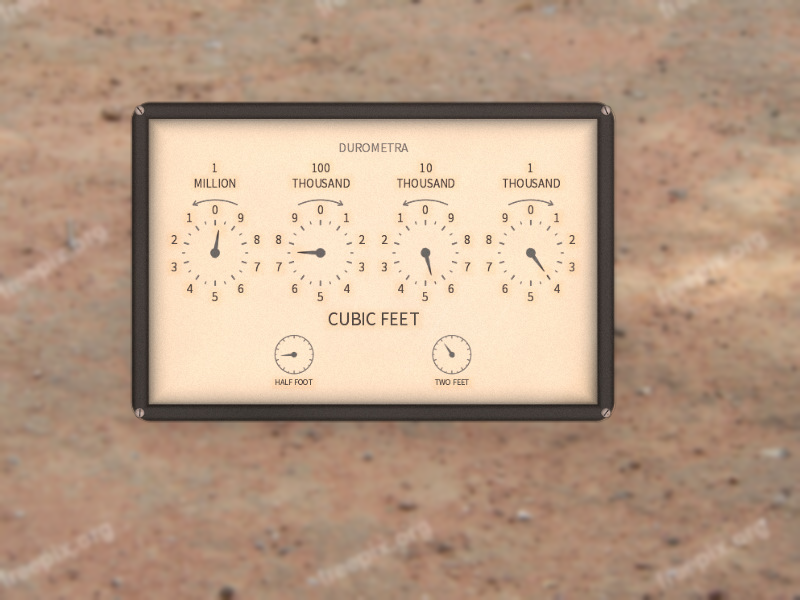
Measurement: 975400 ft³
